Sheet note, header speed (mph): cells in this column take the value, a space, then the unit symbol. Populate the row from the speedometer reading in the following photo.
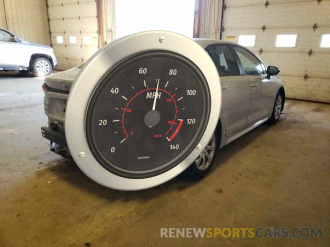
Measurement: 70 mph
